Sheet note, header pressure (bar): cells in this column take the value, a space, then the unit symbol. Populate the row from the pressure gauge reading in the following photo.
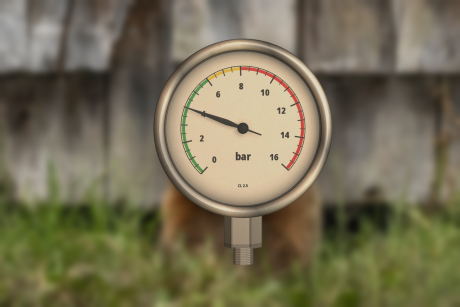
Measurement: 4 bar
